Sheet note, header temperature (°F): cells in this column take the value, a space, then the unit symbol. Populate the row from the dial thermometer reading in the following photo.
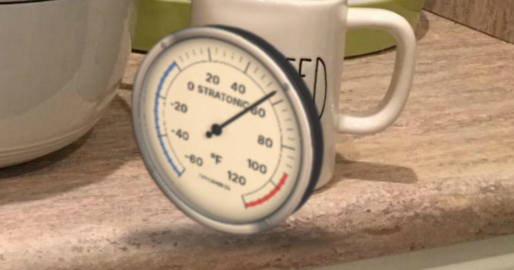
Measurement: 56 °F
